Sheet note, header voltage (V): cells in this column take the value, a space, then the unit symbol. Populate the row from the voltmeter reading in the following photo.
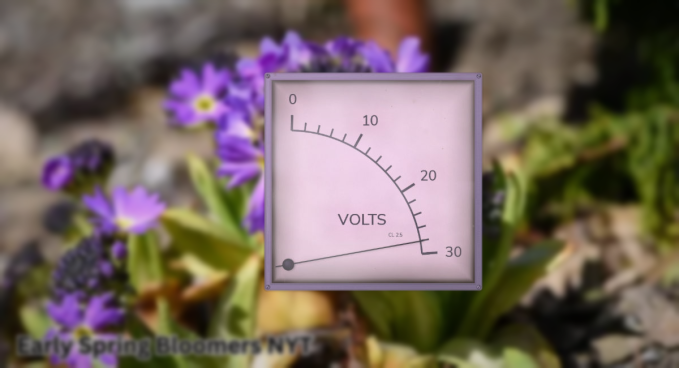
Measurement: 28 V
